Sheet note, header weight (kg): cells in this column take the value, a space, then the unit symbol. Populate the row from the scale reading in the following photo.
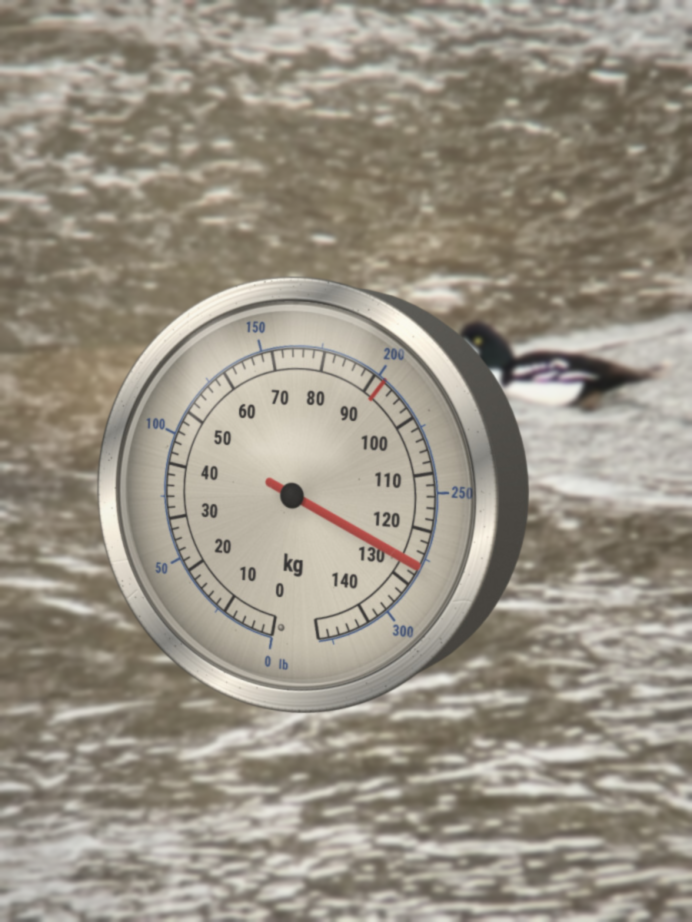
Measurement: 126 kg
